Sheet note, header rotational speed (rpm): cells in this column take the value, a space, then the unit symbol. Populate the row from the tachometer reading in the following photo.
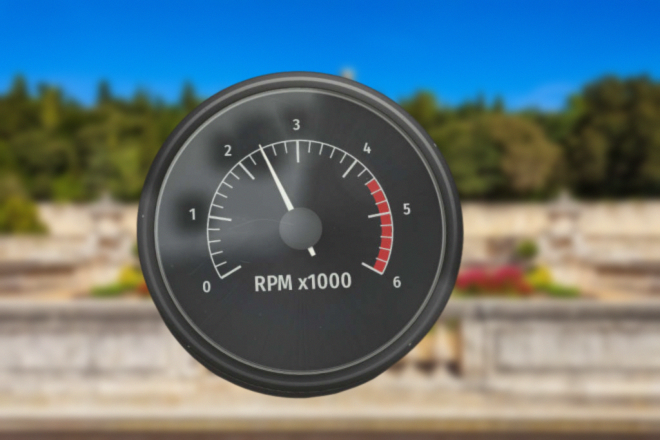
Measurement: 2400 rpm
